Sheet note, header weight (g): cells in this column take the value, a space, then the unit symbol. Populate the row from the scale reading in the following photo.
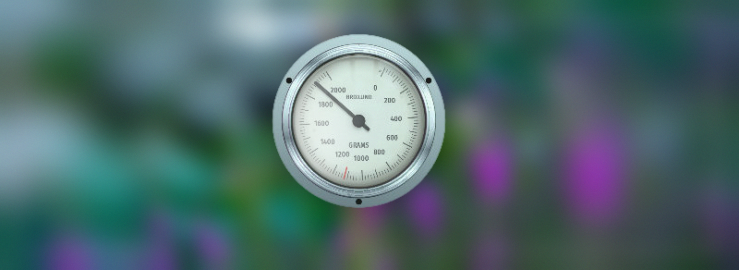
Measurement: 1900 g
